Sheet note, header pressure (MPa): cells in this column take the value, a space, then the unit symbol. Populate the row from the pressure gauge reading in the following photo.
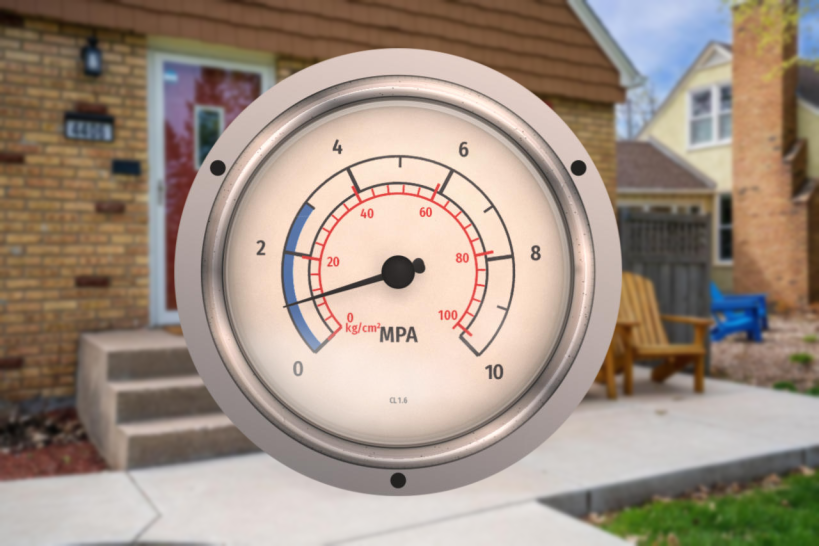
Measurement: 1 MPa
